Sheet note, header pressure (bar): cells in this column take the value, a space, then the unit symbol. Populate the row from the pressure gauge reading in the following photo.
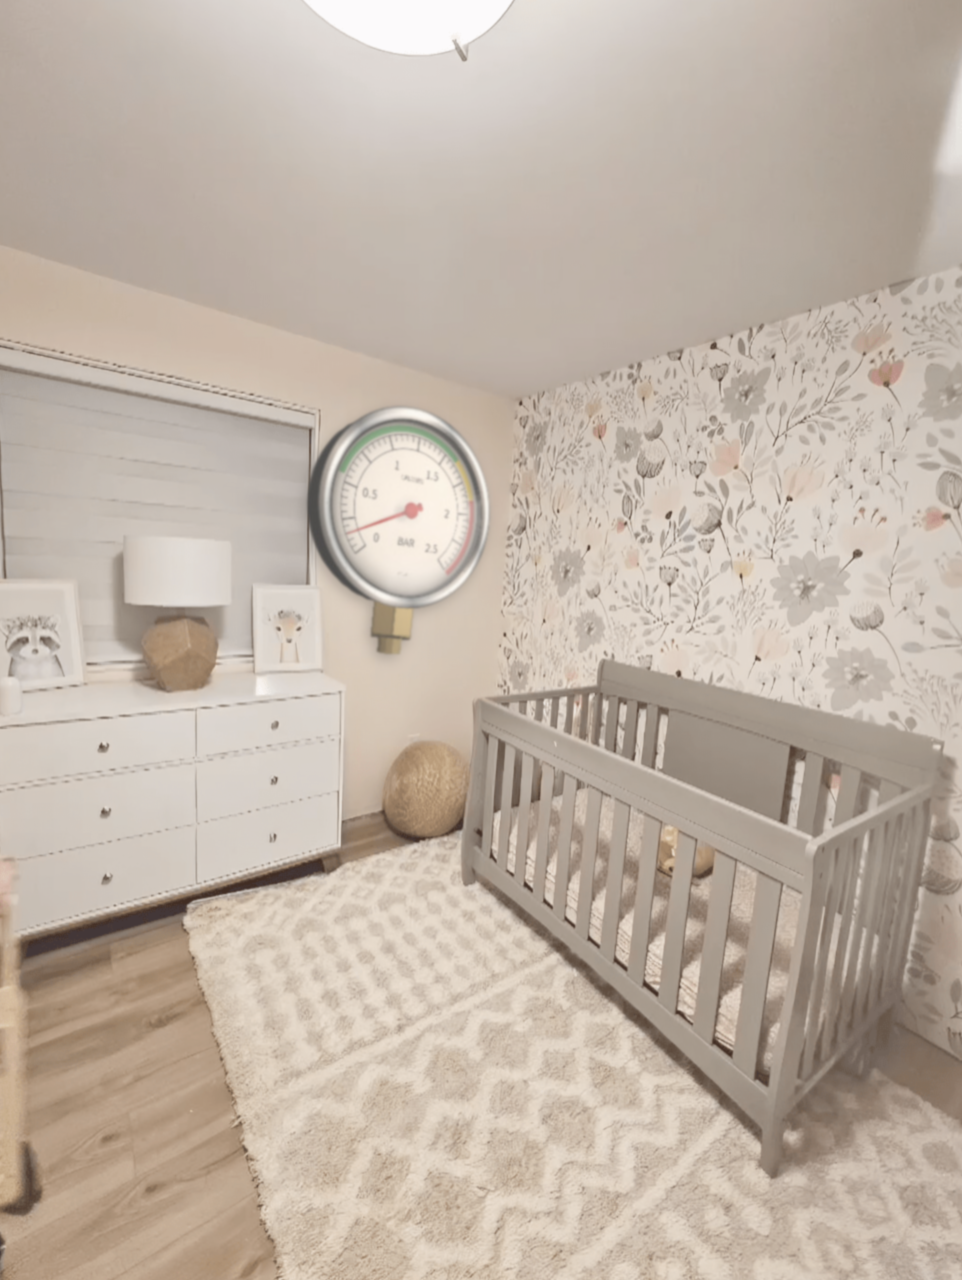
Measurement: 0.15 bar
